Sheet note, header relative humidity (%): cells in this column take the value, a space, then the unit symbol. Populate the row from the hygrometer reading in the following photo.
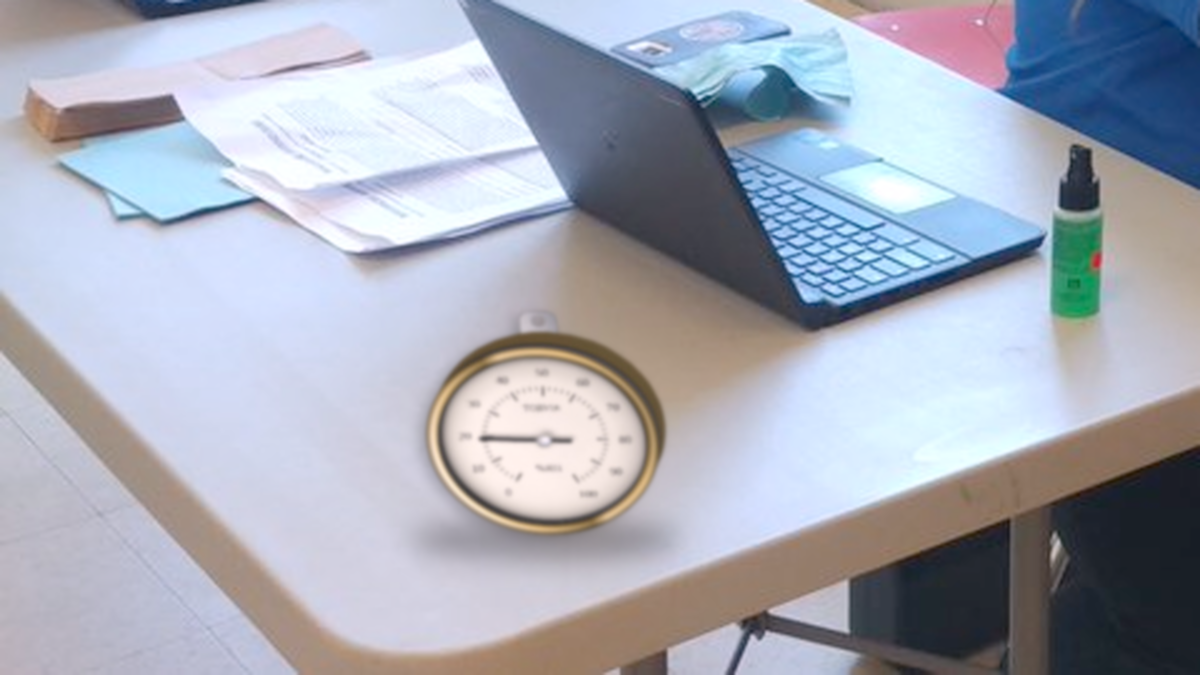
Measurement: 20 %
